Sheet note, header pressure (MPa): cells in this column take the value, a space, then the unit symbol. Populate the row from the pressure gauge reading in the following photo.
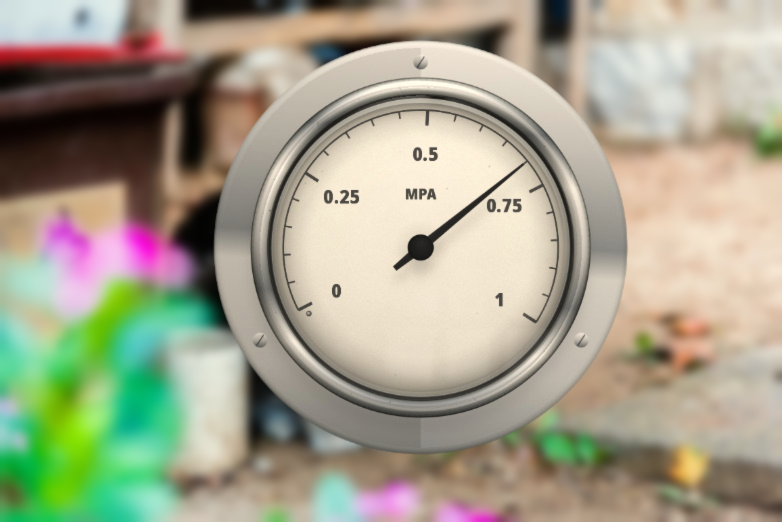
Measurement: 0.7 MPa
